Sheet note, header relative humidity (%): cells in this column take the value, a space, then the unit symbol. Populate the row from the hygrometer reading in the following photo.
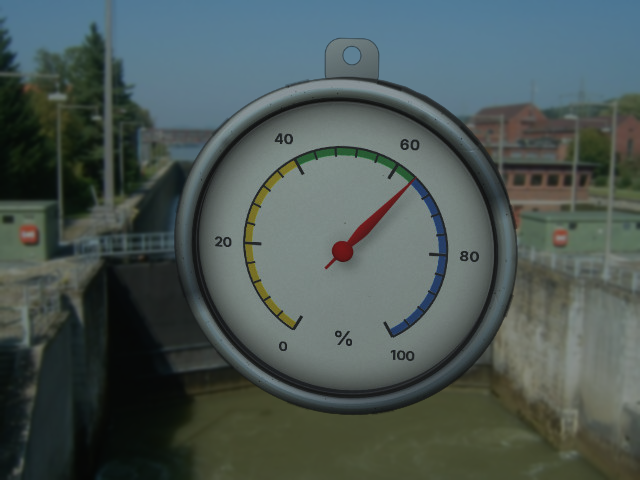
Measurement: 64 %
